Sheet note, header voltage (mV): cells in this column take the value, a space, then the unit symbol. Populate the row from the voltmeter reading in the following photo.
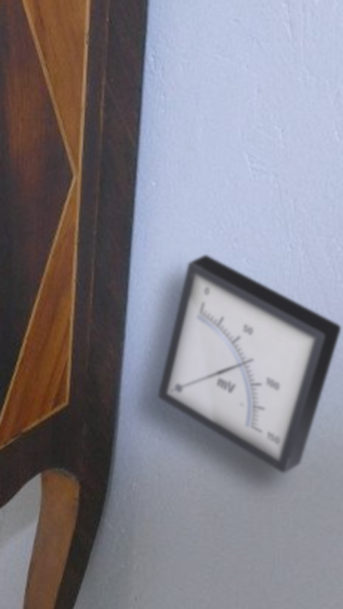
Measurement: 75 mV
